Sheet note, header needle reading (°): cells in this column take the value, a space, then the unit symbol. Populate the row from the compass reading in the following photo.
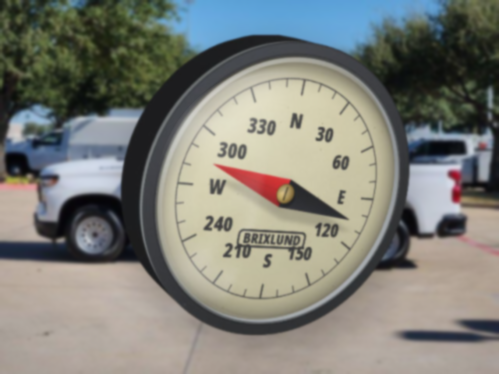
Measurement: 285 °
